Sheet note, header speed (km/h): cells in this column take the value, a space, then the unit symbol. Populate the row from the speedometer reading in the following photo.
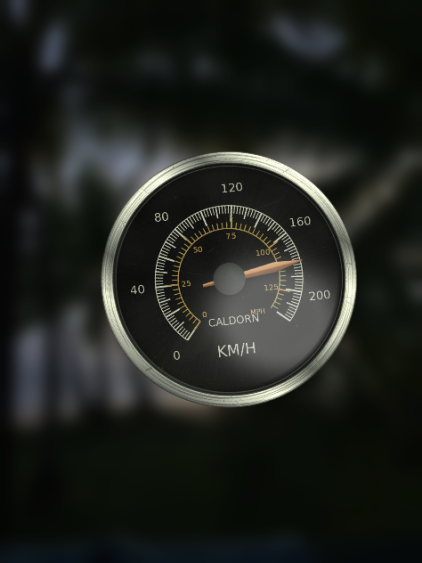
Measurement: 180 km/h
